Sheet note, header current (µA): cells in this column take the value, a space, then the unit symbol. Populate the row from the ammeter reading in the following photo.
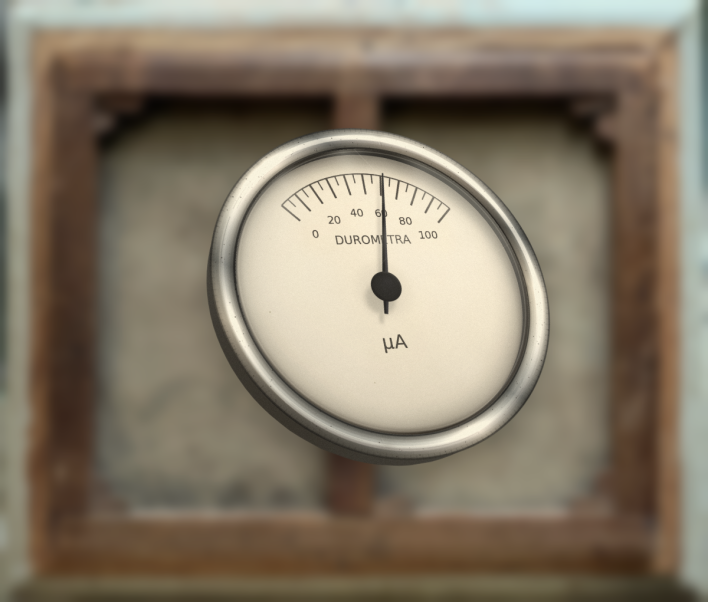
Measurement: 60 µA
